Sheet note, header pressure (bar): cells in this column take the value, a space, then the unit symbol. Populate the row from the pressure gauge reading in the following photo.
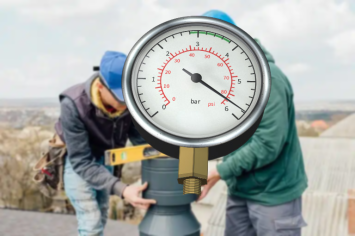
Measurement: 5.8 bar
